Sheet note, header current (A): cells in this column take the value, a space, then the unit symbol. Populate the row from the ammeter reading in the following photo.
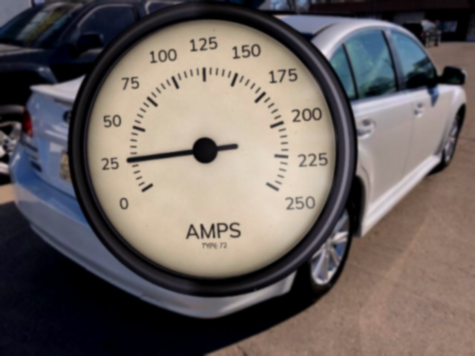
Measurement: 25 A
